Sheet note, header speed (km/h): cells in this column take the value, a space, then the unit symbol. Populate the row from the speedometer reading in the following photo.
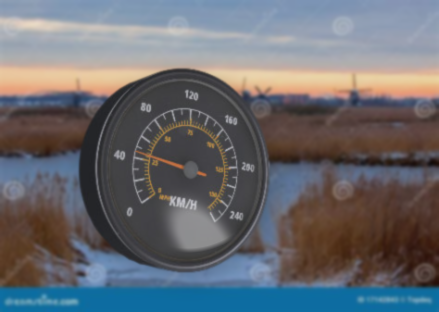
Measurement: 45 km/h
